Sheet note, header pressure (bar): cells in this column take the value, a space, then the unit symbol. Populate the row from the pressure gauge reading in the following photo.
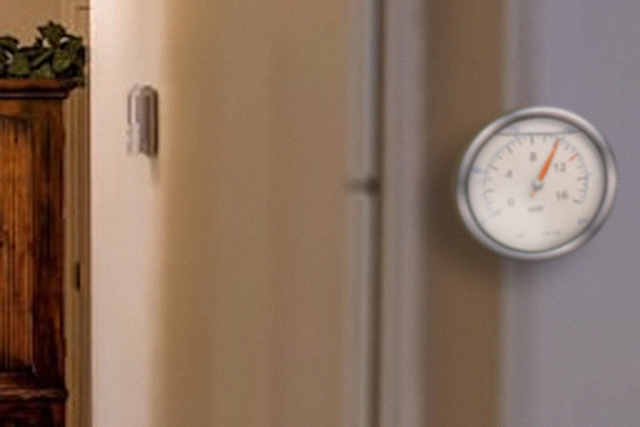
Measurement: 10 bar
